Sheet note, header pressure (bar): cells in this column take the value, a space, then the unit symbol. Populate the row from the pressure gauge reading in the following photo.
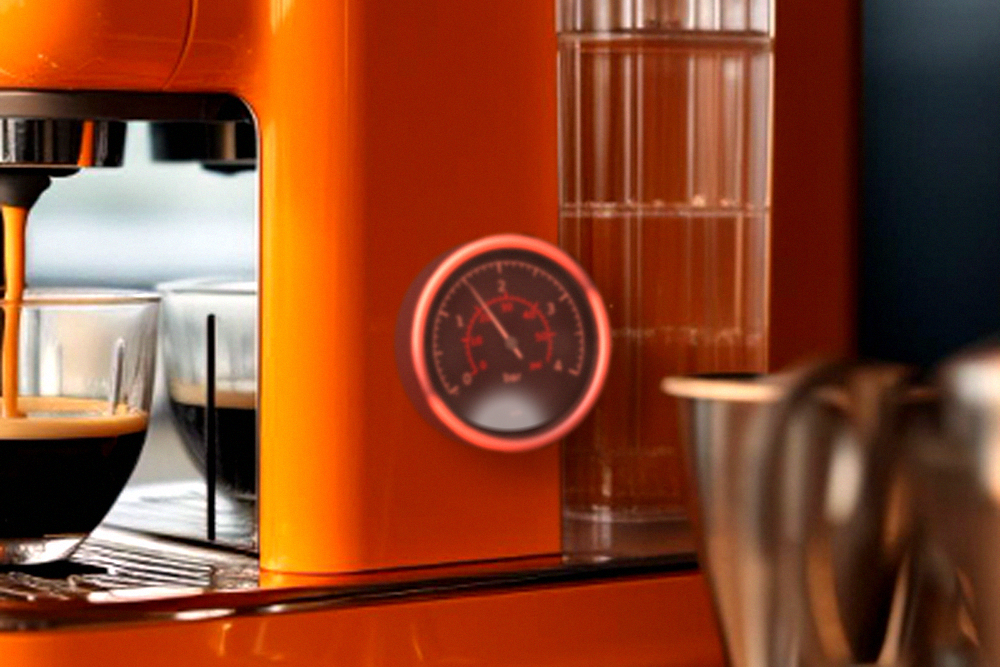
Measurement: 1.5 bar
